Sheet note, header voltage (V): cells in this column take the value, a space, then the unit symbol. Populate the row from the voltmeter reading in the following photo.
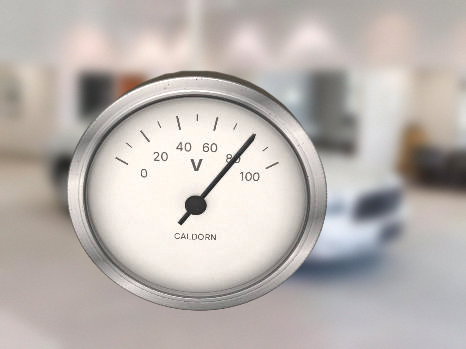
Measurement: 80 V
